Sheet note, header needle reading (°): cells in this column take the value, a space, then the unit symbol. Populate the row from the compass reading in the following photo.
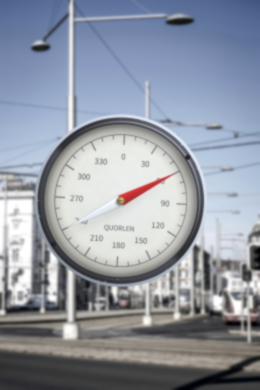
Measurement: 60 °
